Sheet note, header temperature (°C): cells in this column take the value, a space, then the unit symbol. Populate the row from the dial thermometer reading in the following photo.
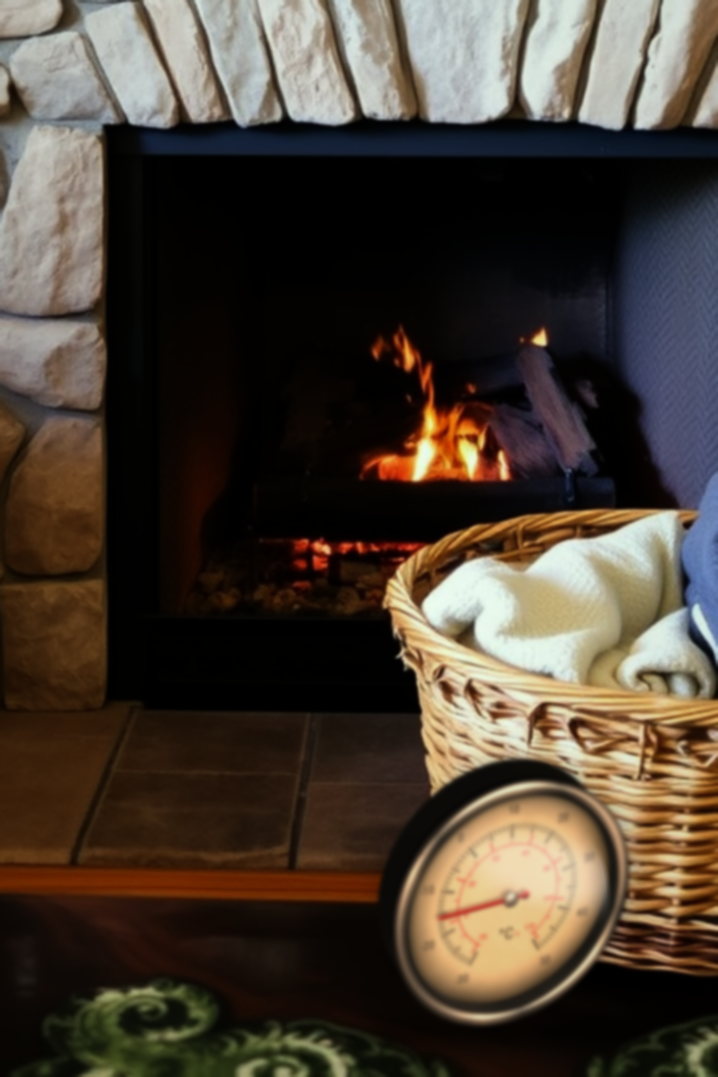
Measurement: -15 °C
